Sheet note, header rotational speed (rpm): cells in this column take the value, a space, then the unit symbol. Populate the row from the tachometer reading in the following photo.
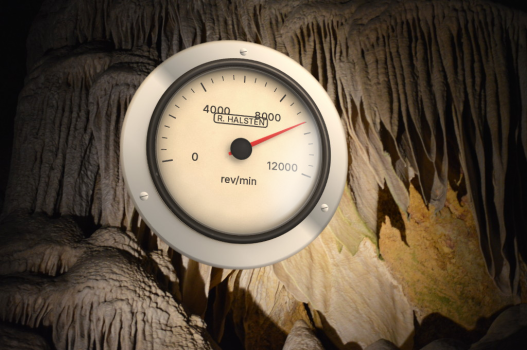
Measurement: 9500 rpm
